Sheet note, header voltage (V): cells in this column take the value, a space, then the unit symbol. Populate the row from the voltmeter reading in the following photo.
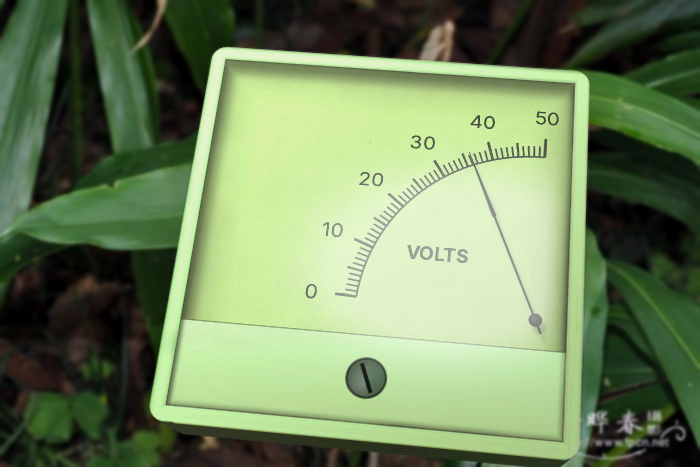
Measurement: 36 V
